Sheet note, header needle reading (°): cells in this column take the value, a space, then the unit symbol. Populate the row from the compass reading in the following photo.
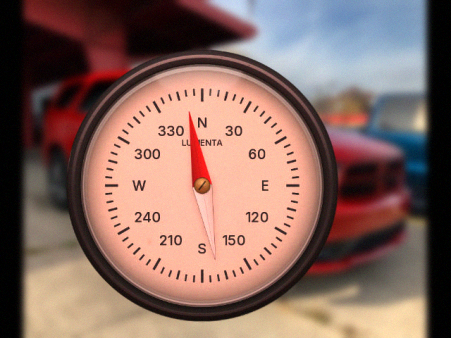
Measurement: 350 °
